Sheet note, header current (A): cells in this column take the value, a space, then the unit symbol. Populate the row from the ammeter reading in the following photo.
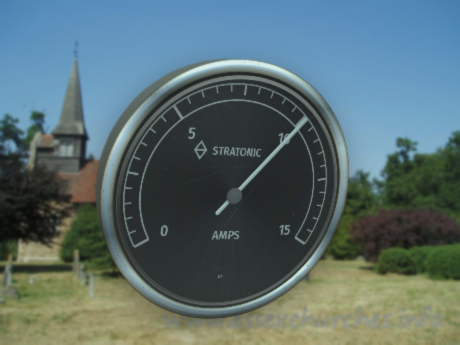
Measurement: 10 A
